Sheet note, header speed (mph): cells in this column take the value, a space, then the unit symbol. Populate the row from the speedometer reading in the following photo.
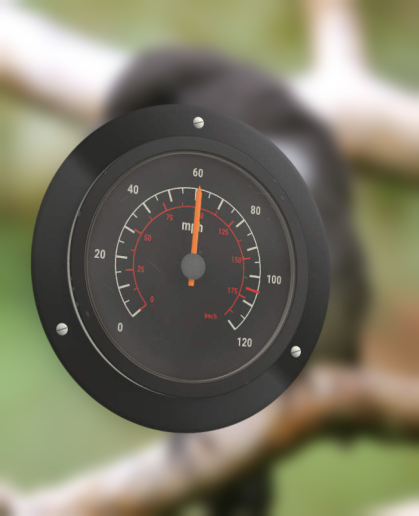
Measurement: 60 mph
